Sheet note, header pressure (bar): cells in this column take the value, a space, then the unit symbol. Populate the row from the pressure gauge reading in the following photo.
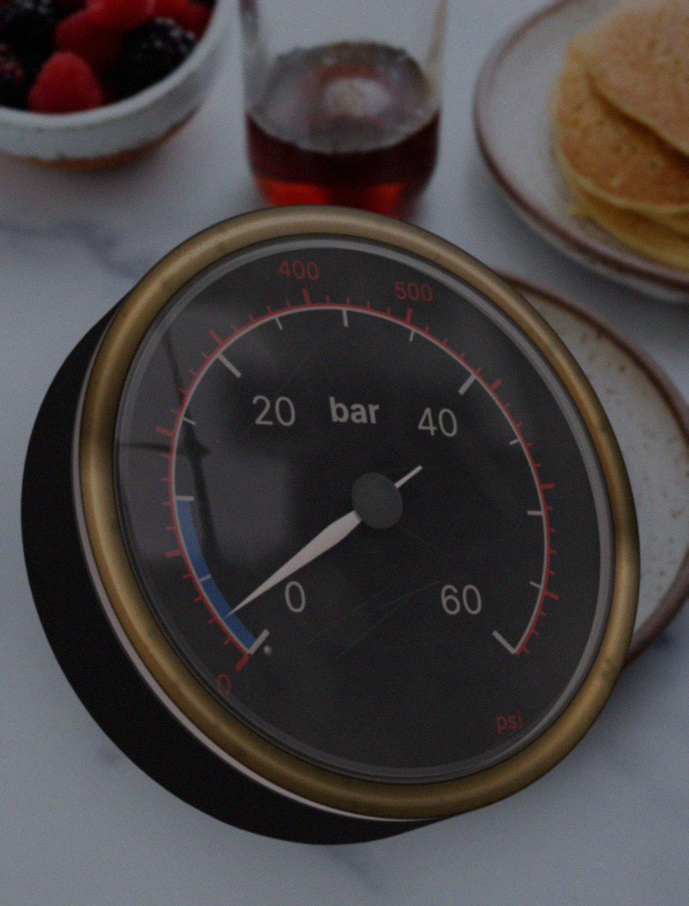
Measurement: 2.5 bar
